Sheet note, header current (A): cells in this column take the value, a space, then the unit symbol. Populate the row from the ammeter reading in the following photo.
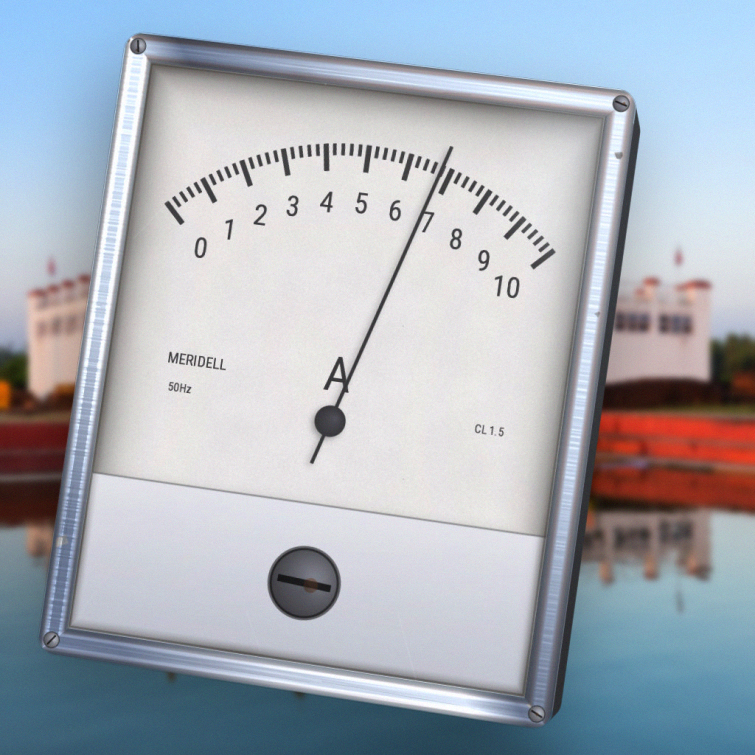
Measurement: 6.8 A
